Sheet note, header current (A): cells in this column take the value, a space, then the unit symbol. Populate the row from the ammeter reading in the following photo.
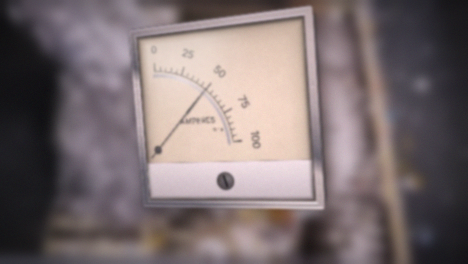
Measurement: 50 A
